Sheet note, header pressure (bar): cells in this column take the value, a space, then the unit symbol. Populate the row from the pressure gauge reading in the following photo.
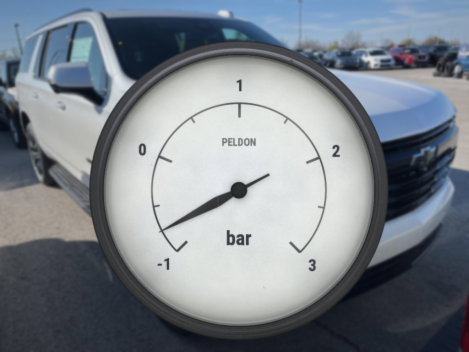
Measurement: -0.75 bar
